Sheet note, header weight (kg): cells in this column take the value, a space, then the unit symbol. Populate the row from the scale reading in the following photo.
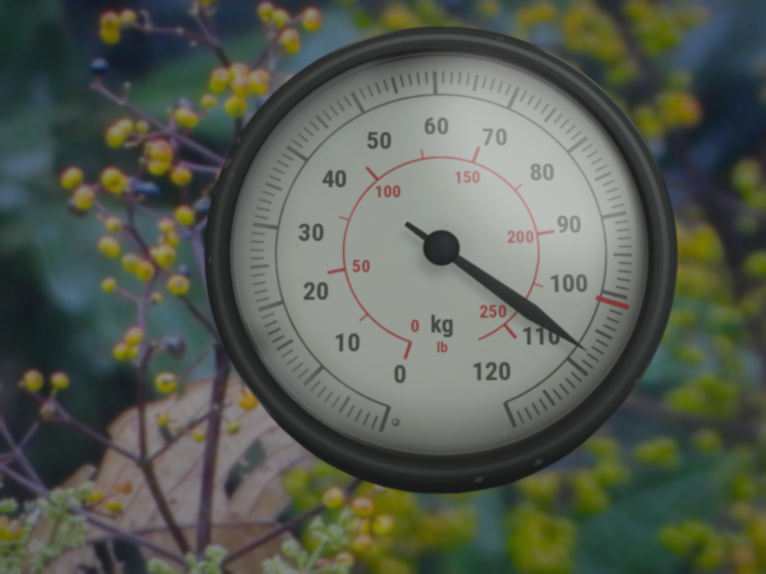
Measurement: 108 kg
